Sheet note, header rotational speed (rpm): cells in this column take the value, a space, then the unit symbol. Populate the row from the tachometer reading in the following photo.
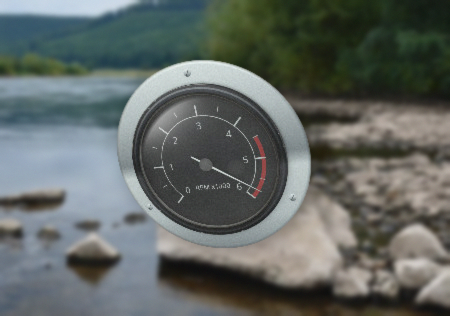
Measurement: 5750 rpm
